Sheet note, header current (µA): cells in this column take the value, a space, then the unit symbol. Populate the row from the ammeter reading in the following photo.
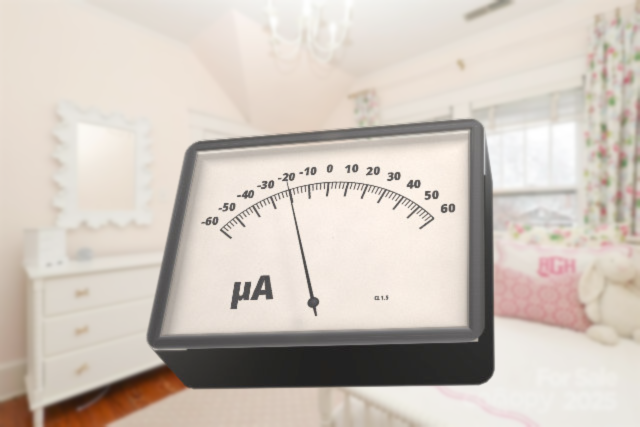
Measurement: -20 µA
